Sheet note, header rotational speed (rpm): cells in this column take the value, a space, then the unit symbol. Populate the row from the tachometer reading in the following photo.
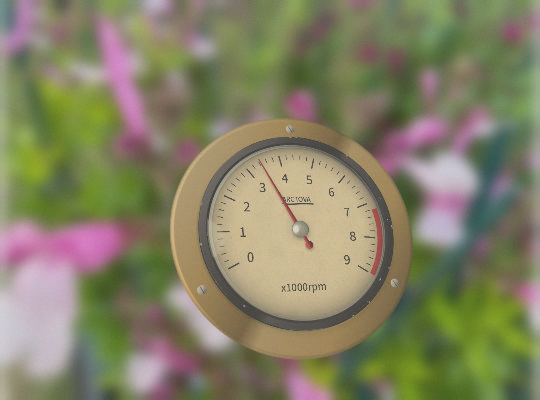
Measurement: 3400 rpm
